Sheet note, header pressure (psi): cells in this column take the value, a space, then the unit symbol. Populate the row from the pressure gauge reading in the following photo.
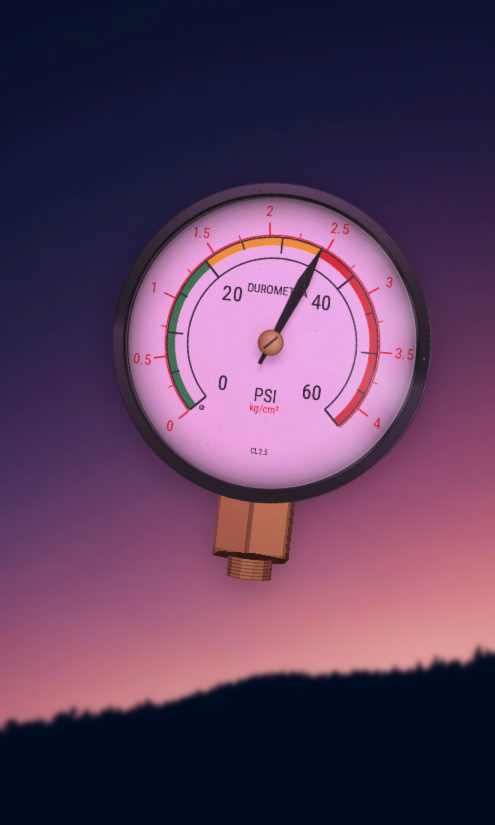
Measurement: 35 psi
